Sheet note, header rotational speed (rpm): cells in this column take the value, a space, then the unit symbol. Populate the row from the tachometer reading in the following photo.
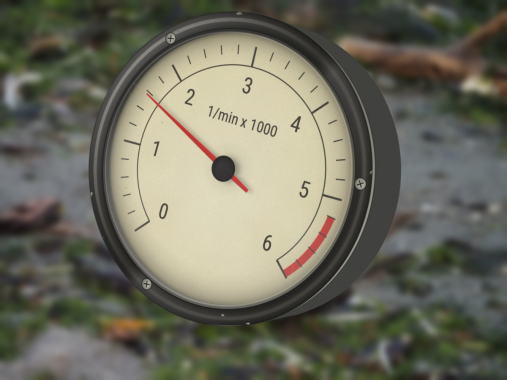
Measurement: 1600 rpm
